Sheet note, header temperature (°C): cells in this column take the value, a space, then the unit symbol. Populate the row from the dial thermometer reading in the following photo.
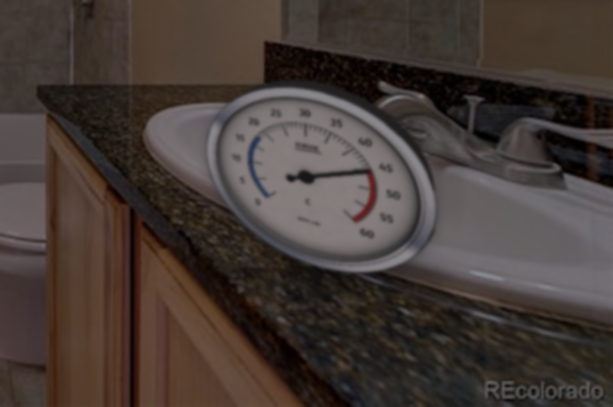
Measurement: 45 °C
